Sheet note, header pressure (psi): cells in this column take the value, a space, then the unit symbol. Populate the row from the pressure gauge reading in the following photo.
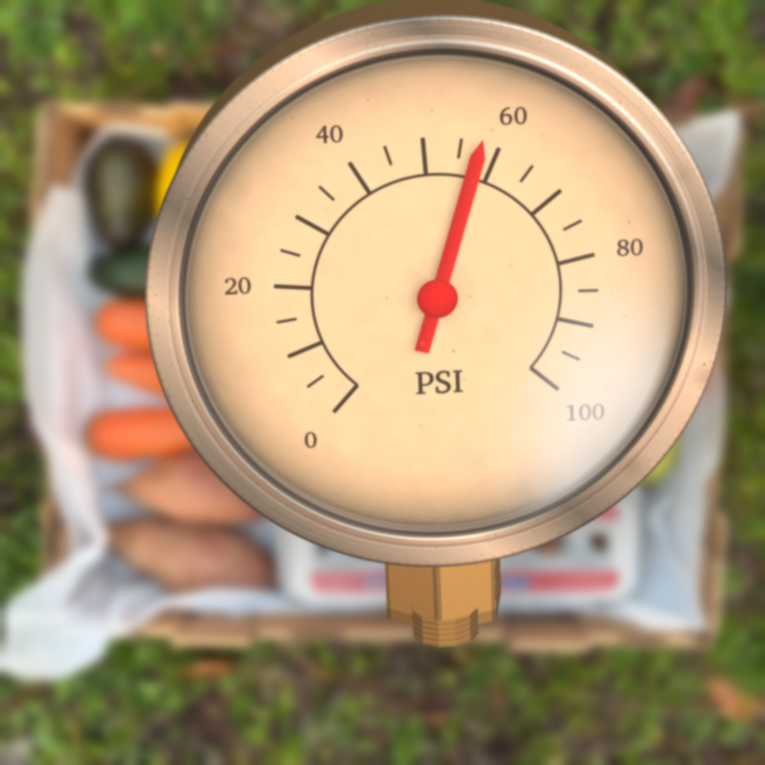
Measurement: 57.5 psi
